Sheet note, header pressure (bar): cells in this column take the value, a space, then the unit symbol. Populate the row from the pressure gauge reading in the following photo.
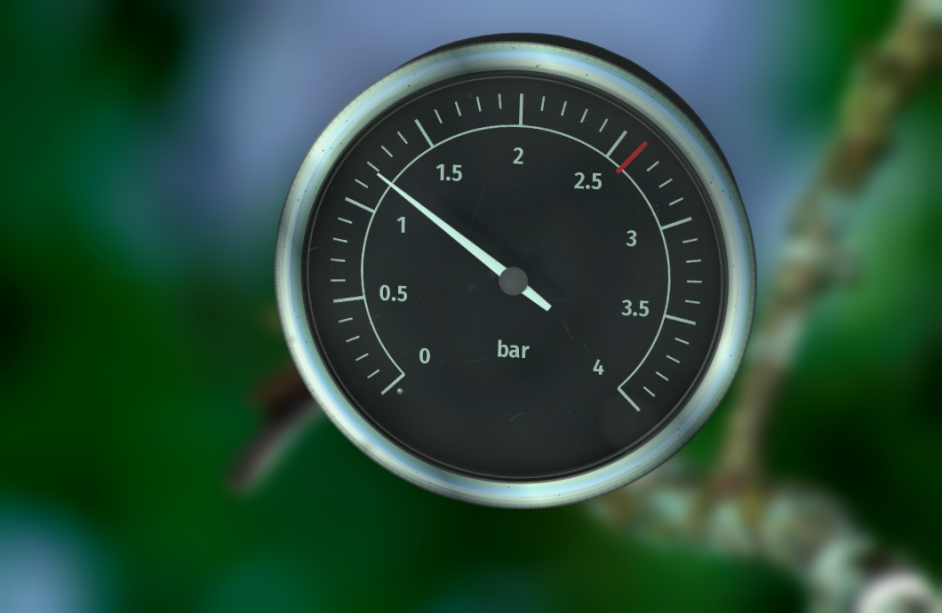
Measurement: 1.2 bar
